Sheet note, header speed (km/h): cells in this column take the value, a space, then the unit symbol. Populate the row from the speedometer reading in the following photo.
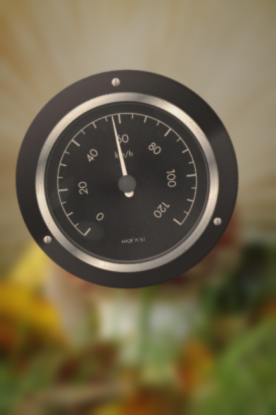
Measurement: 57.5 km/h
